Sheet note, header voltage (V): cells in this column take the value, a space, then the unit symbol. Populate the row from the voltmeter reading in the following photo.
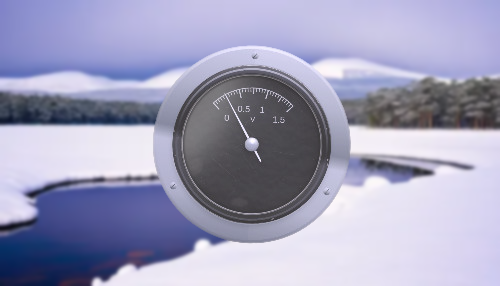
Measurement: 0.25 V
